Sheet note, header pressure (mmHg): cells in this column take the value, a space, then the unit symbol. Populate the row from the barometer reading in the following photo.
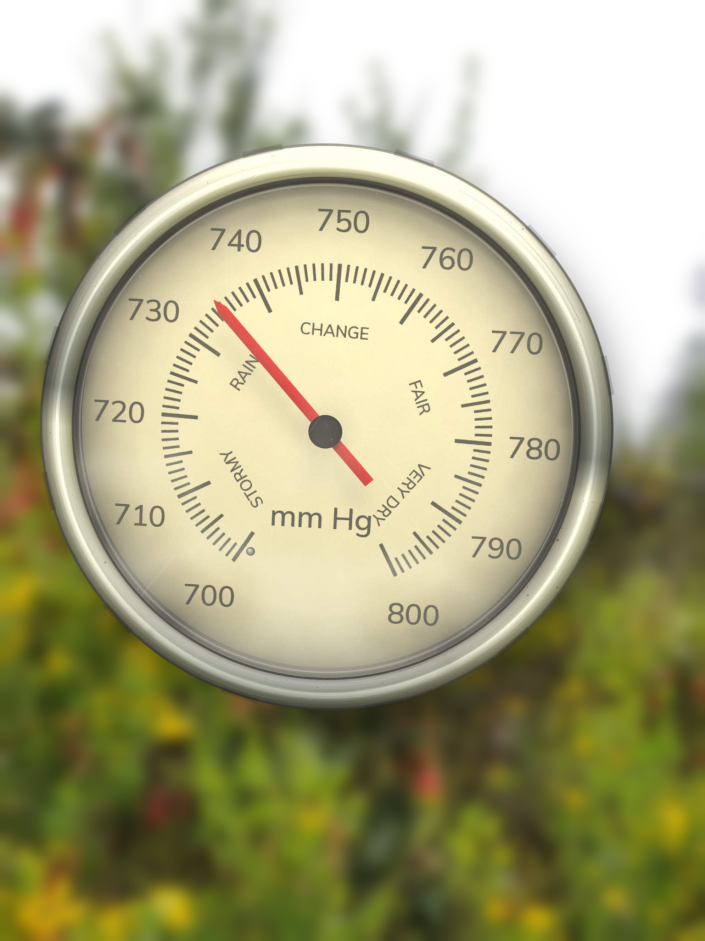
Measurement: 735 mmHg
